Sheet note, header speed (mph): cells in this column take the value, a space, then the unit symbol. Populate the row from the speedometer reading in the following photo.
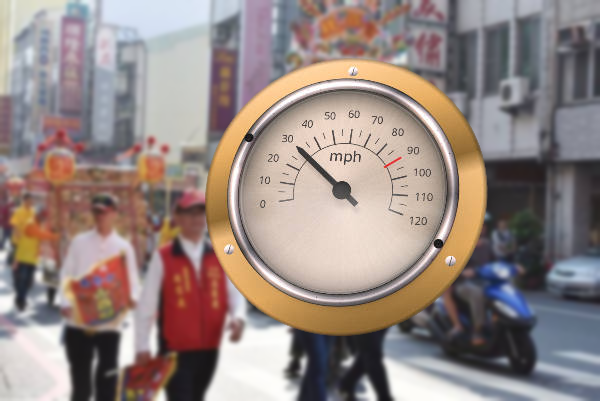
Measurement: 30 mph
